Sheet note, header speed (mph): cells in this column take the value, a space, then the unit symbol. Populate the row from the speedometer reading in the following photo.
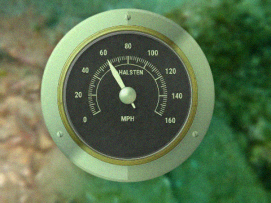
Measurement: 60 mph
